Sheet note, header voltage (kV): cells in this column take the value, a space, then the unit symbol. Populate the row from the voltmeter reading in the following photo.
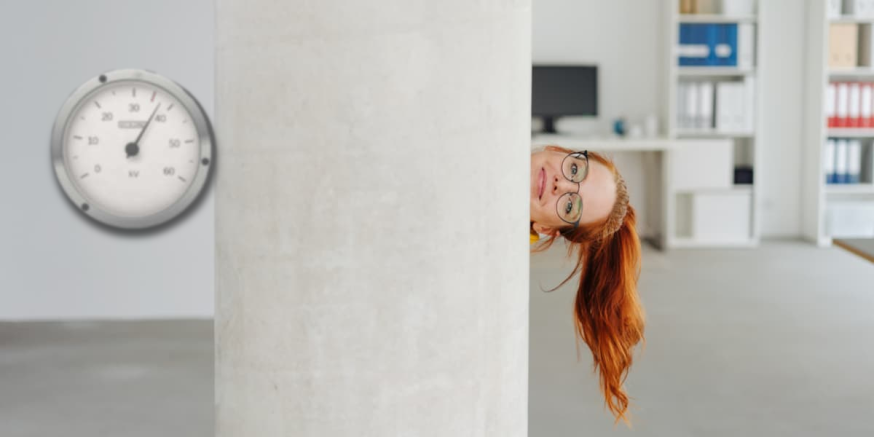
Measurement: 37.5 kV
